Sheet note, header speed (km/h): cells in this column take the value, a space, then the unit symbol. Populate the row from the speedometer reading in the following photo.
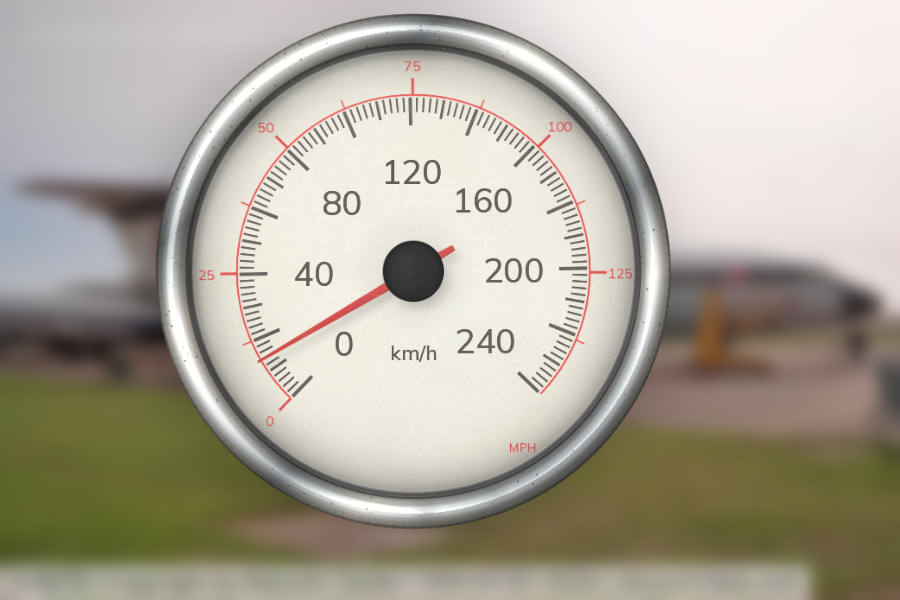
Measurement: 14 km/h
